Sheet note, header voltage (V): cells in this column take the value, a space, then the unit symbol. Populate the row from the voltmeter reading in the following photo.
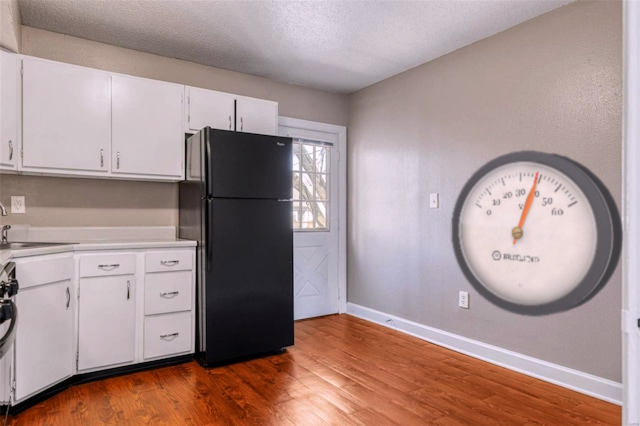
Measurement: 40 V
